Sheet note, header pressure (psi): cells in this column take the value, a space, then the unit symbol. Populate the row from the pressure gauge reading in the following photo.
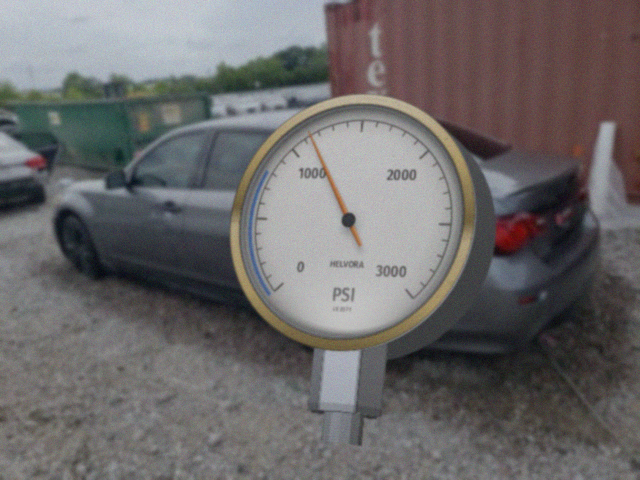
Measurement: 1150 psi
